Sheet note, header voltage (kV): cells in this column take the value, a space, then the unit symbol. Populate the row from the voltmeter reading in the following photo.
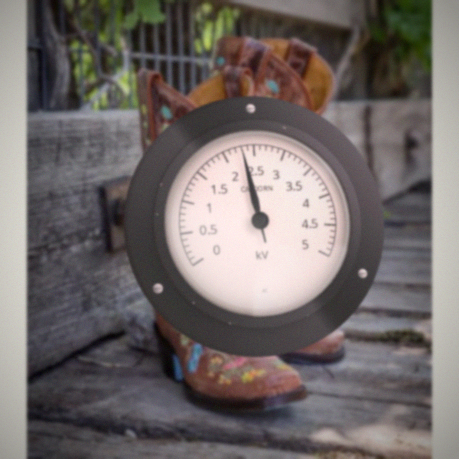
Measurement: 2.3 kV
